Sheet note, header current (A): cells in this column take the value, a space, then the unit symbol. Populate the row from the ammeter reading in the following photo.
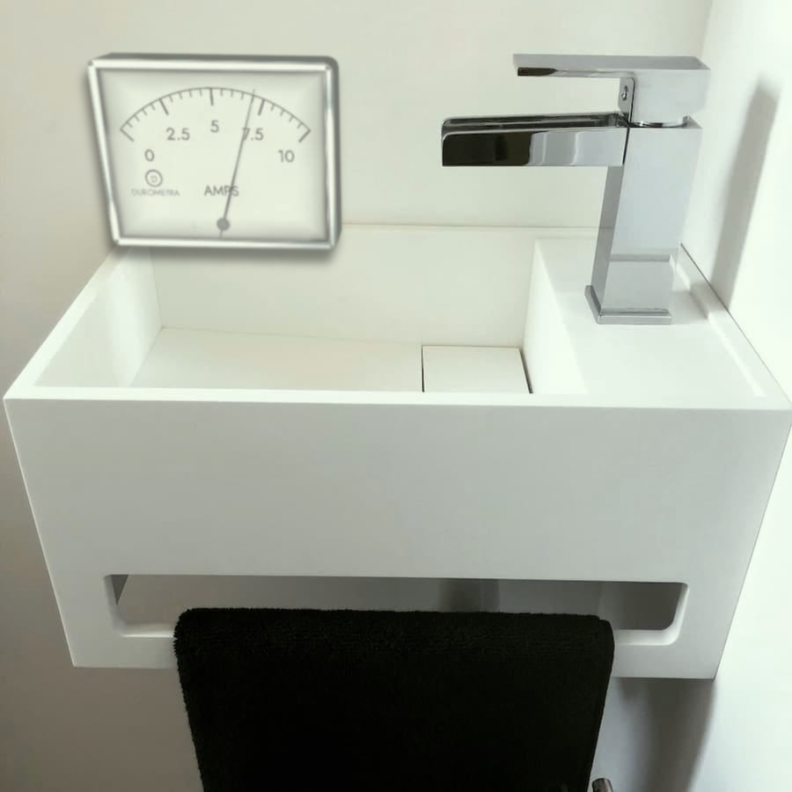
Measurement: 7 A
